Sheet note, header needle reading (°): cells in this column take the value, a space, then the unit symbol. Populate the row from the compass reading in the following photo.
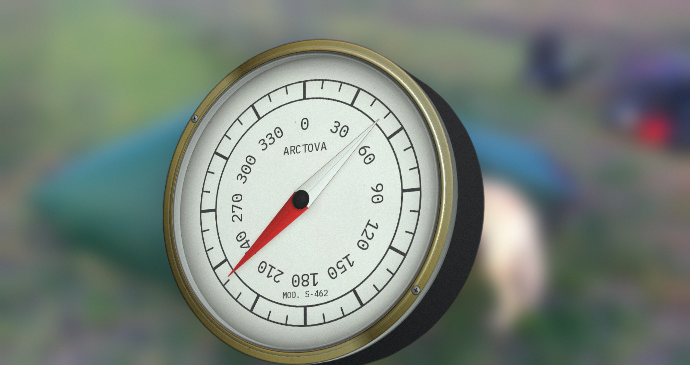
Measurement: 230 °
